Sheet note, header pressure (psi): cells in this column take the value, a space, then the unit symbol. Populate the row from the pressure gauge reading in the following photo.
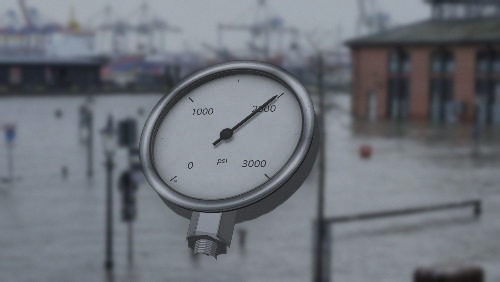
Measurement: 2000 psi
